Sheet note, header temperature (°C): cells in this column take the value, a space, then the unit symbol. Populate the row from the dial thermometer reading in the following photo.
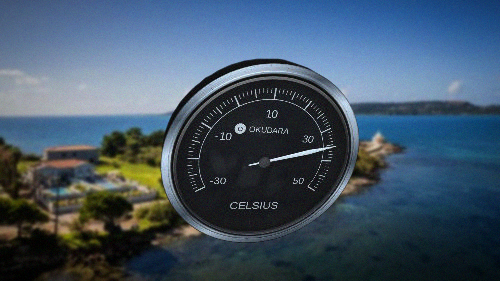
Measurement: 35 °C
